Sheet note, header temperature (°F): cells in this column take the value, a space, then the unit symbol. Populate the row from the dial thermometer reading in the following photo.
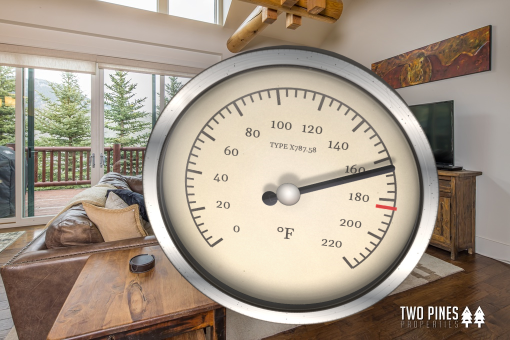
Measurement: 164 °F
